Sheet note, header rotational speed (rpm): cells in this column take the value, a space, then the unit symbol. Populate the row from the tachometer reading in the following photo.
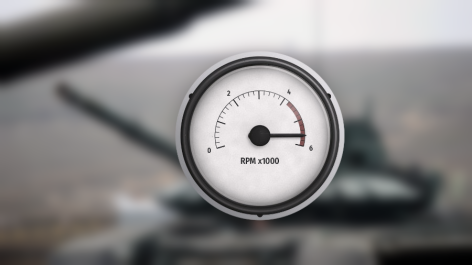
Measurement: 5600 rpm
